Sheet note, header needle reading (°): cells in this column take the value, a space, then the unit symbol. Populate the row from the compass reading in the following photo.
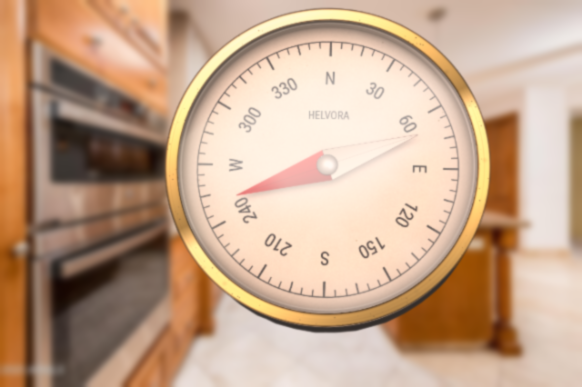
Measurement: 250 °
